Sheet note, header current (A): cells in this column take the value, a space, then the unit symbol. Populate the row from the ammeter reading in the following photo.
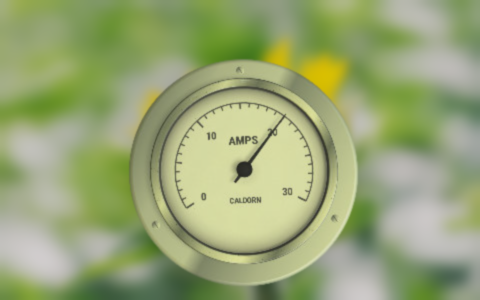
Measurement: 20 A
